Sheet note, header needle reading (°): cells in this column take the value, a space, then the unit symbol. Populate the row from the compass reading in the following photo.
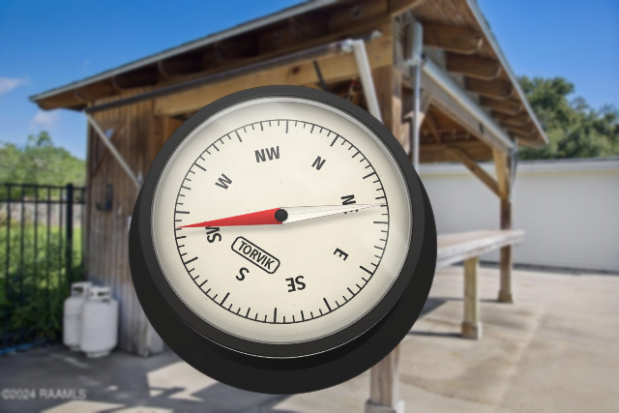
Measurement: 230 °
